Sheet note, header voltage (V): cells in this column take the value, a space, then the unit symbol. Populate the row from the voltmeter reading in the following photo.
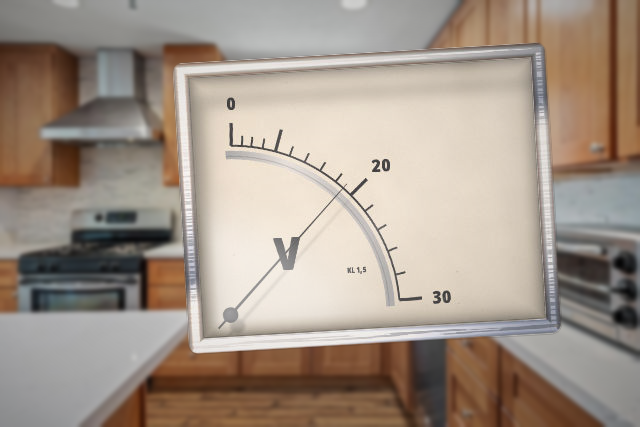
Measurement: 19 V
